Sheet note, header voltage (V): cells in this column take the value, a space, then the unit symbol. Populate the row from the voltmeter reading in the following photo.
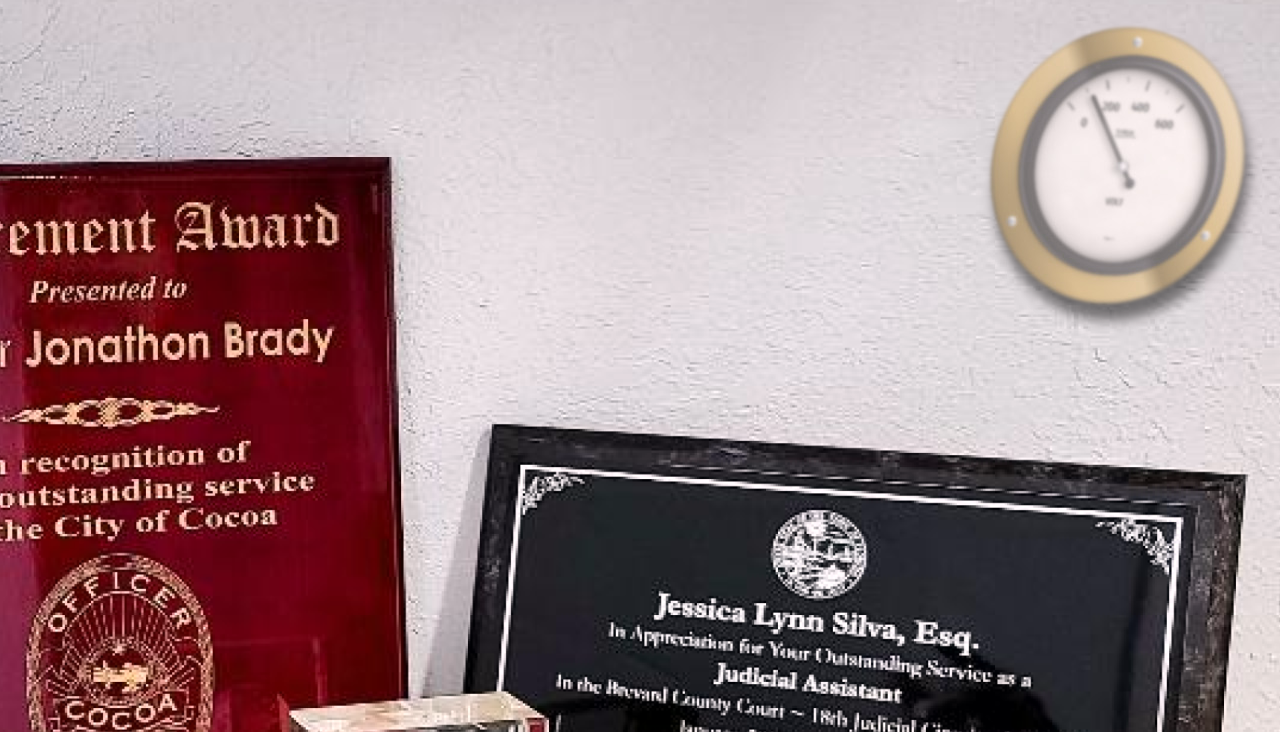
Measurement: 100 V
